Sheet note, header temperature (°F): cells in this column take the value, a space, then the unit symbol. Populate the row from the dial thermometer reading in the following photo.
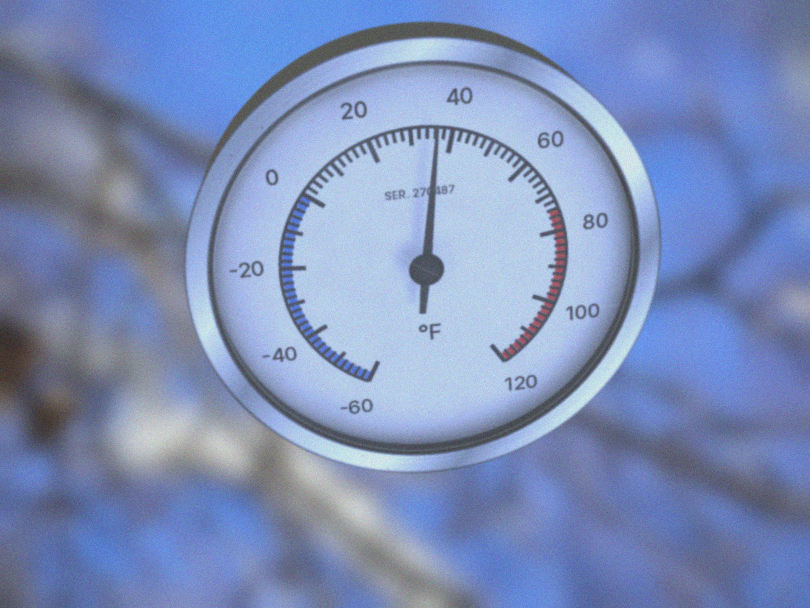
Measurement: 36 °F
